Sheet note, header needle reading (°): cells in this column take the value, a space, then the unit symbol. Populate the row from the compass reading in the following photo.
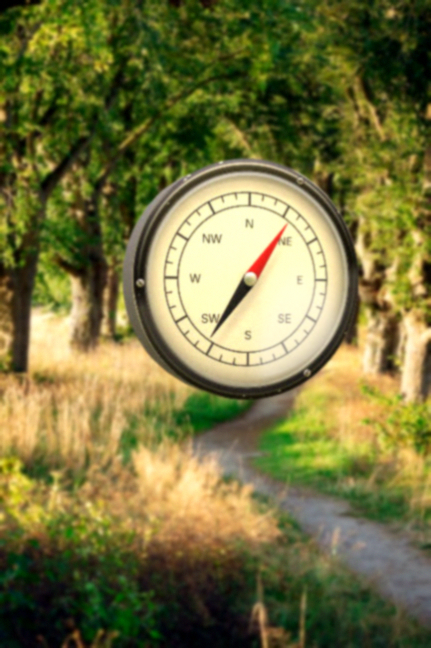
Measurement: 35 °
